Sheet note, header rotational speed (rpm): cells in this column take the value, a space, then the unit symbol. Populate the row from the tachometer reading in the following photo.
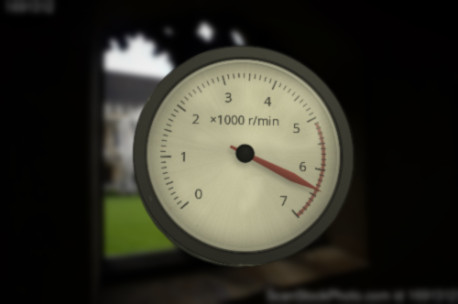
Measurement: 6400 rpm
